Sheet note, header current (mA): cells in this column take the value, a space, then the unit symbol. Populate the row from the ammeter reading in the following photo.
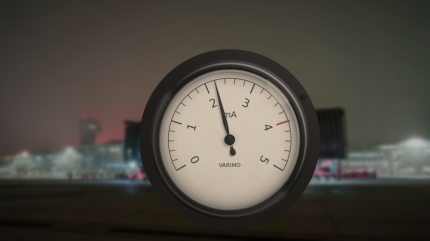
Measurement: 2.2 mA
